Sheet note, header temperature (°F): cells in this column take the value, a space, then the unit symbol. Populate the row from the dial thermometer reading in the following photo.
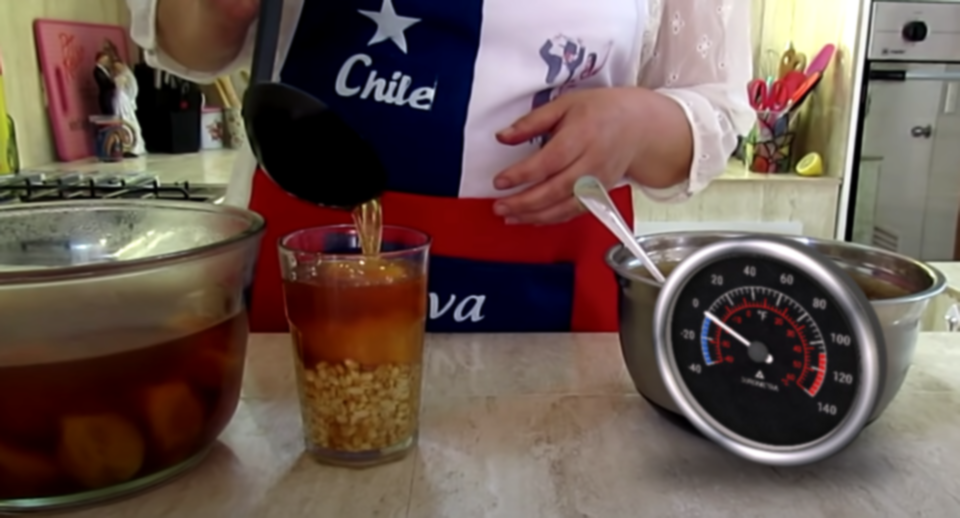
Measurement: 0 °F
